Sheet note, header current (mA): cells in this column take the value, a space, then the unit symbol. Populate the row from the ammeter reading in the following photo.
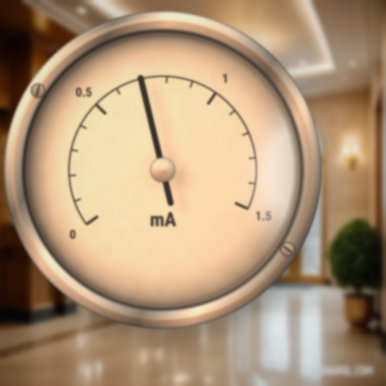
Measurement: 0.7 mA
